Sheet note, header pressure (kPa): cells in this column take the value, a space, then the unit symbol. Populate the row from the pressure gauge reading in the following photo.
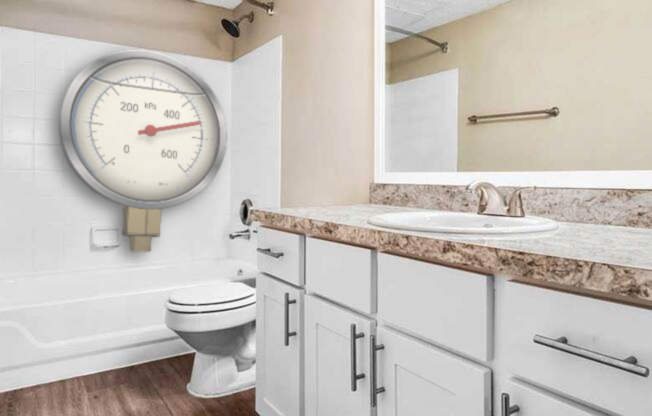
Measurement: 460 kPa
